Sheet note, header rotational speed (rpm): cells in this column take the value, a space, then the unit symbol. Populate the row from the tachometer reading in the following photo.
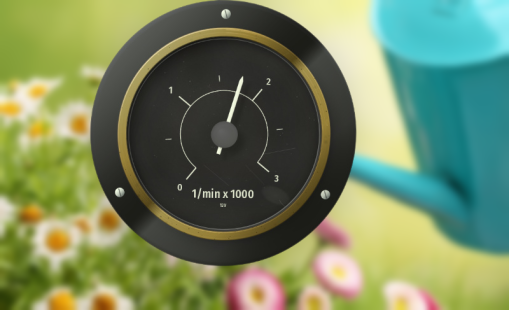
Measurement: 1750 rpm
